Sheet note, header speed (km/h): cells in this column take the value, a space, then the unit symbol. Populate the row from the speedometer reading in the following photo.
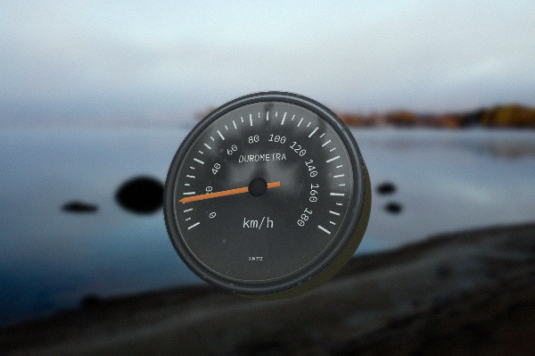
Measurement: 15 km/h
